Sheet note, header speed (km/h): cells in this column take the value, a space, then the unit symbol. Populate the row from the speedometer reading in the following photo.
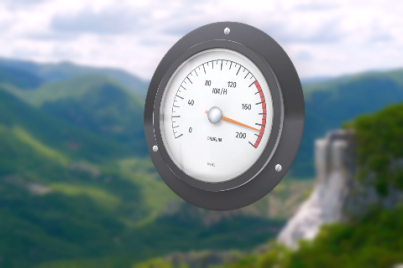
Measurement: 185 km/h
